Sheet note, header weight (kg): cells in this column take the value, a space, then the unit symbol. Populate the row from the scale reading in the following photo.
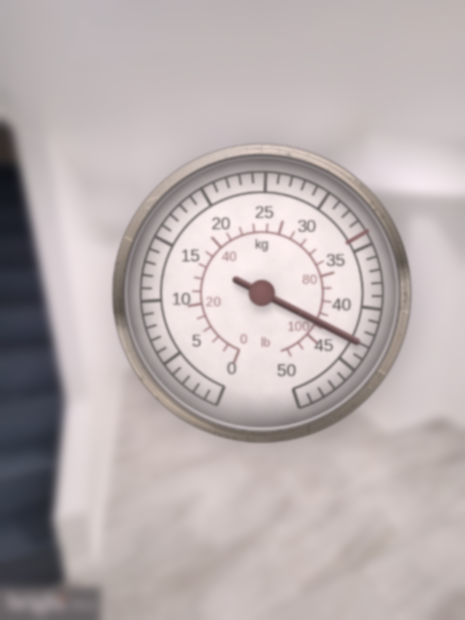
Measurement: 43 kg
